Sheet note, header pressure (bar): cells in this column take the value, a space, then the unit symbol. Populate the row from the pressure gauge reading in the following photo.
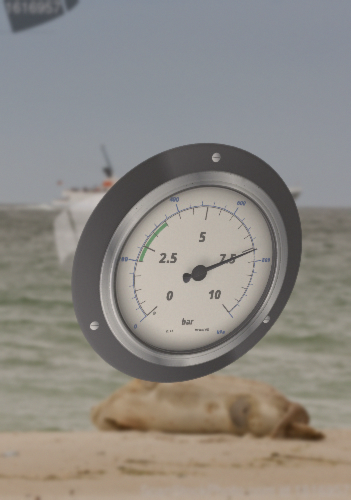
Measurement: 7.5 bar
